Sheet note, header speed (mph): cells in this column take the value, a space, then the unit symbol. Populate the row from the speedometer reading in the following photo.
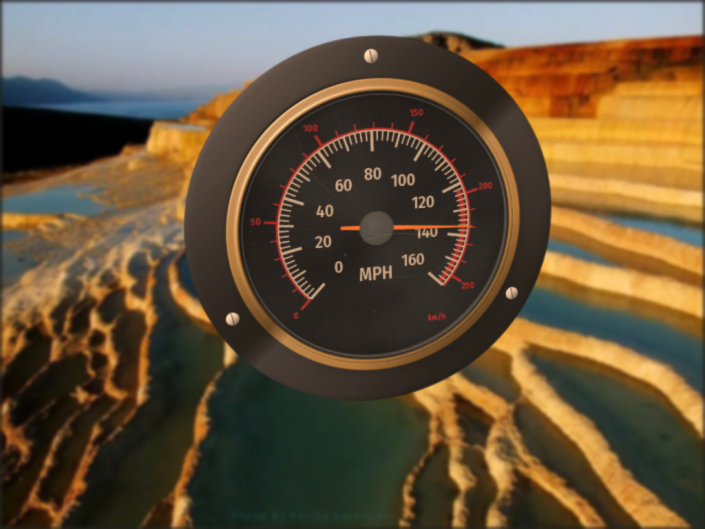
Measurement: 136 mph
